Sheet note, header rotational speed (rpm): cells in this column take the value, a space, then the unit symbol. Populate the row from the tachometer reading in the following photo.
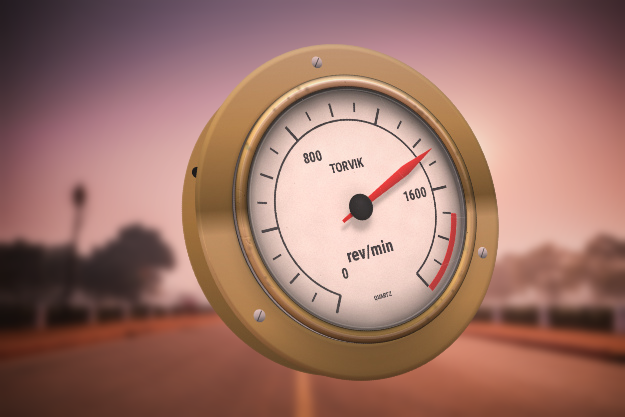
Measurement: 1450 rpm
